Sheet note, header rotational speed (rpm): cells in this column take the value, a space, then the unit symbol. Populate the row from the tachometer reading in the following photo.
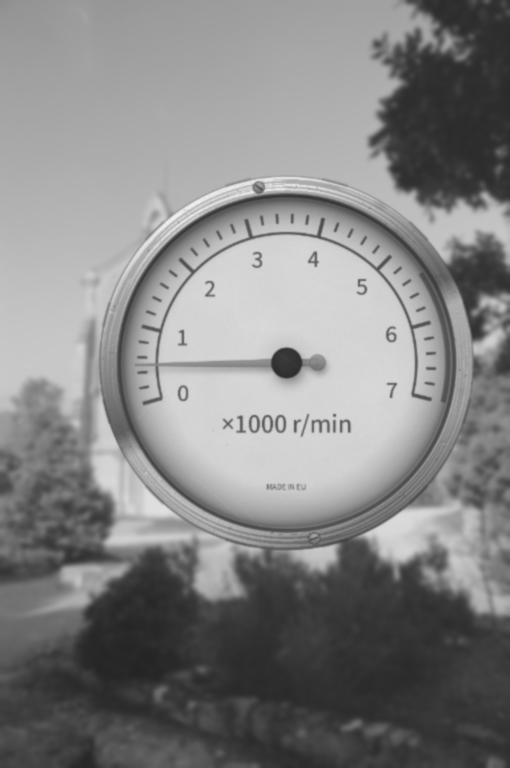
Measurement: 500 rpm
